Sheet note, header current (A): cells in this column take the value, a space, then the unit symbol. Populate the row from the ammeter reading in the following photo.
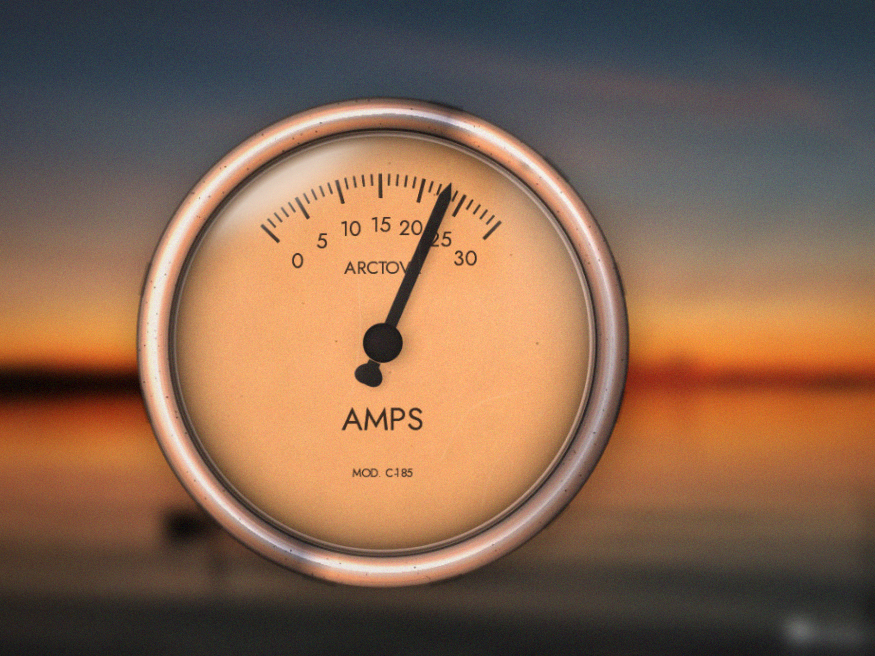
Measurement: 23 A
